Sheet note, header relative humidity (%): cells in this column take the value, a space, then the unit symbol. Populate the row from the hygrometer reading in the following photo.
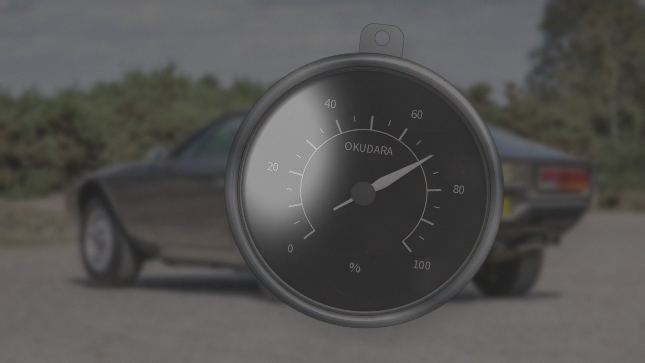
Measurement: 70 %
